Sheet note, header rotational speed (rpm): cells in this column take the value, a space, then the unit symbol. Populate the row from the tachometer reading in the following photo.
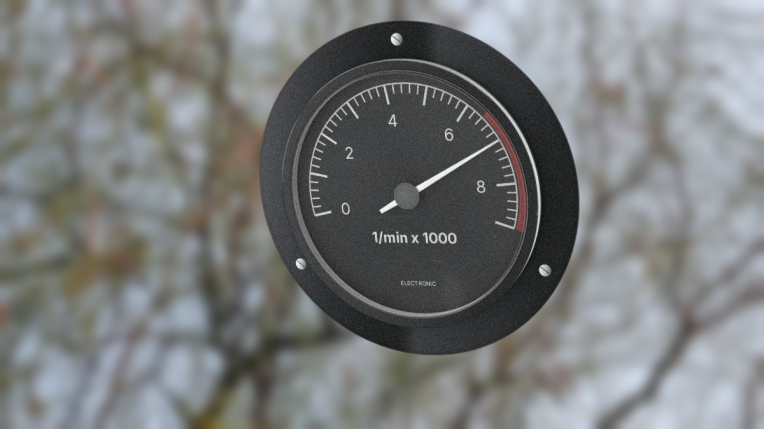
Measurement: 7000 rpm
